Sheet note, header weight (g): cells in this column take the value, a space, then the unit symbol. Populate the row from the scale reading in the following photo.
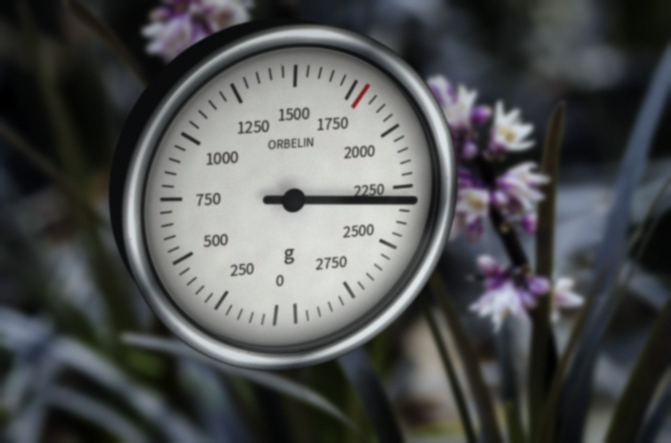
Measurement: 2300 g
